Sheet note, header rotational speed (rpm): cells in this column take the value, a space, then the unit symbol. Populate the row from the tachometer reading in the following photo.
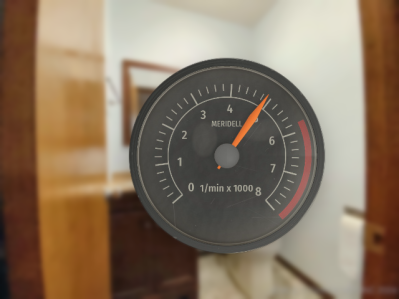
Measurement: 4900 rpm
